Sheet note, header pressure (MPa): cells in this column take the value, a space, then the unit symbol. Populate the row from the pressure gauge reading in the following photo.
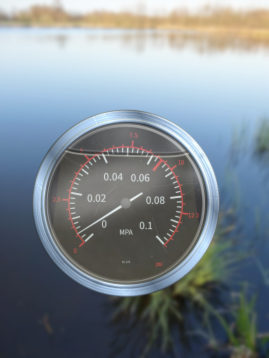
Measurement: 0.004 MPa
